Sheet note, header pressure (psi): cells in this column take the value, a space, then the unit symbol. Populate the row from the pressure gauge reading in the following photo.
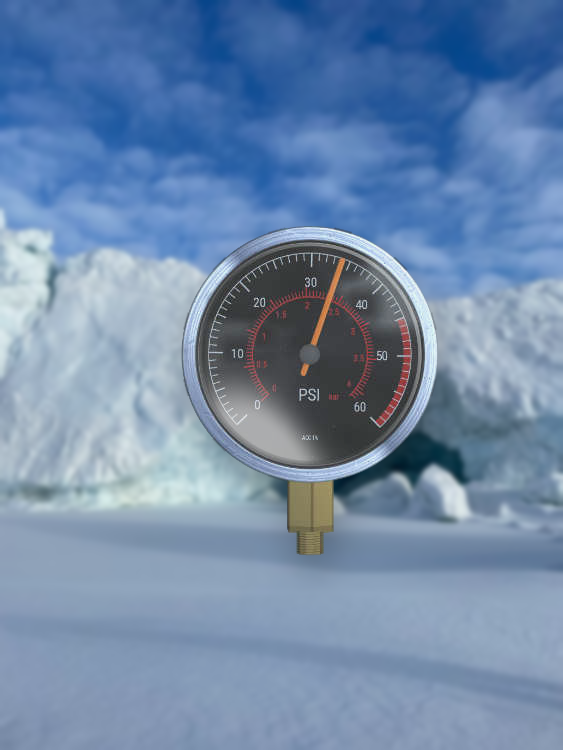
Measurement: 34 psi
